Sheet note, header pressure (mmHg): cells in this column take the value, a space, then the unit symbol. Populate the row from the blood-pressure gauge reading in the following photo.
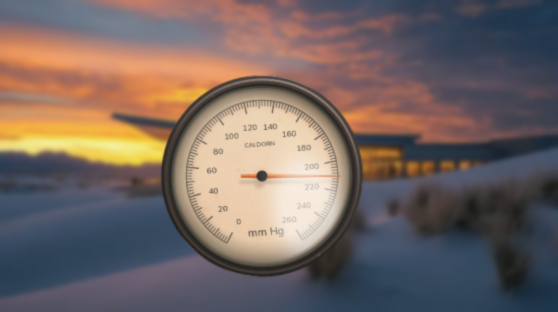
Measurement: 210 mmHg
